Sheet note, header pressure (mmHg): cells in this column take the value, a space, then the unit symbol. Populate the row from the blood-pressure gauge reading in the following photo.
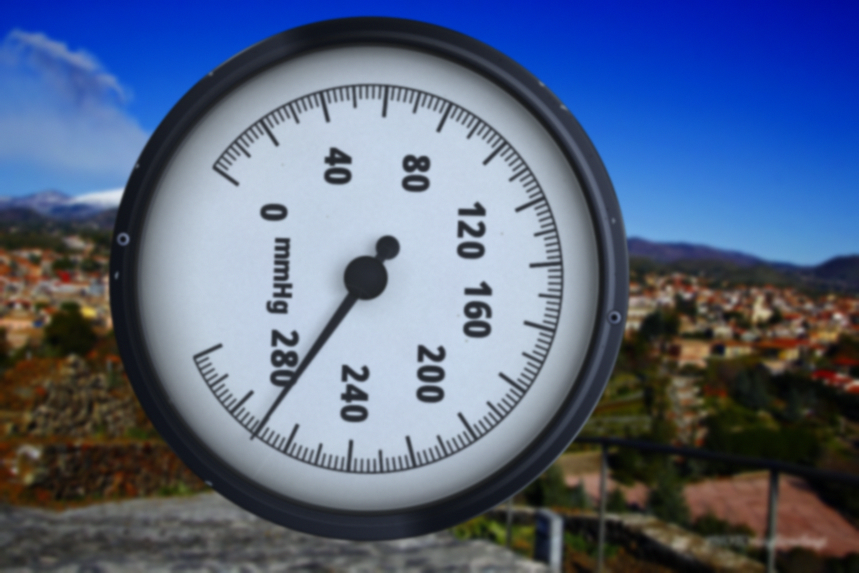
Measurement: 270 mmHg
